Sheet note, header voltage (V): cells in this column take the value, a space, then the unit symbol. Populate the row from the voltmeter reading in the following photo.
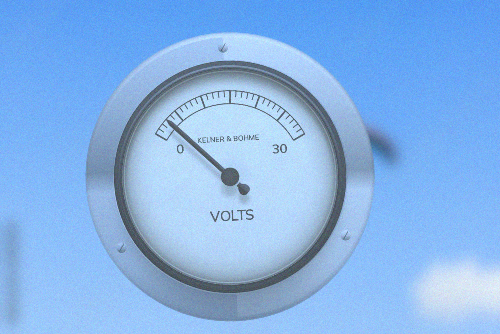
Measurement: 3 V
